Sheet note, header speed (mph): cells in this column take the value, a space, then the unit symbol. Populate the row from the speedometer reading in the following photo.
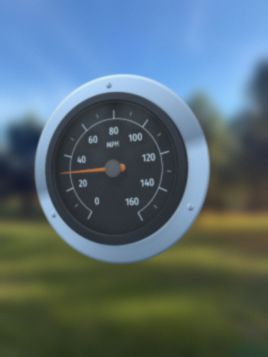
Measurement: 30 mph
